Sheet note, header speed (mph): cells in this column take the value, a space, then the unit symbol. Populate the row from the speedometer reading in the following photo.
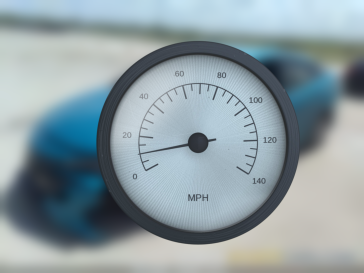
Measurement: 10 mph
